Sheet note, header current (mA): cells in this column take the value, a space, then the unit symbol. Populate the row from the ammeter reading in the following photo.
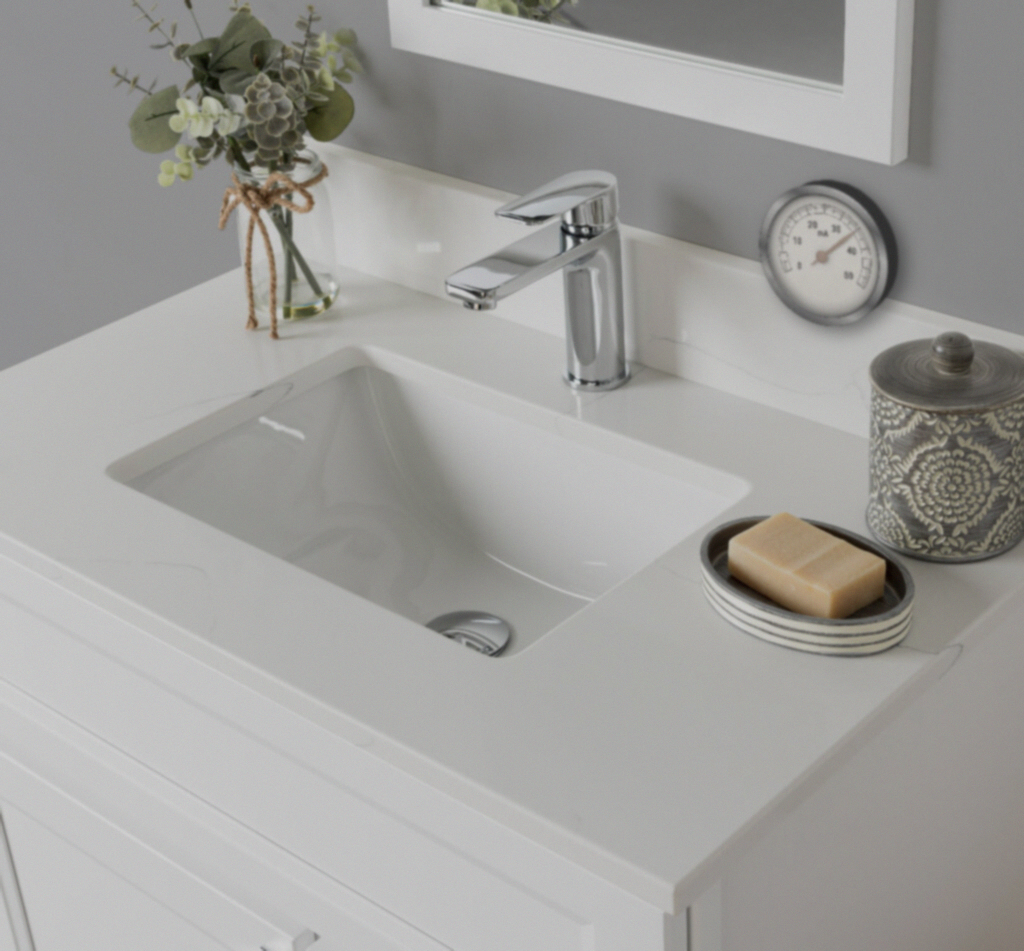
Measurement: 35 mA
